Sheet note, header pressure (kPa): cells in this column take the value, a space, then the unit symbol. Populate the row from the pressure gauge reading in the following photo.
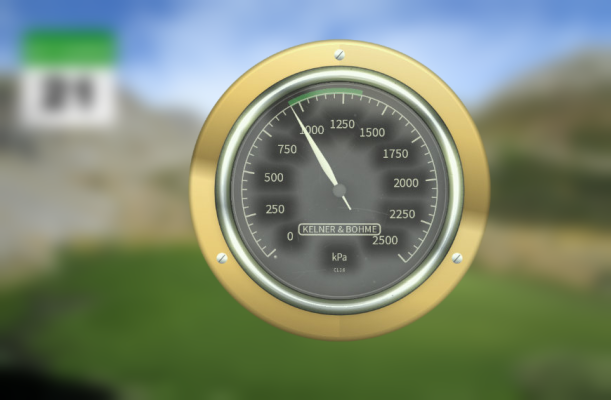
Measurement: 950 kPa
